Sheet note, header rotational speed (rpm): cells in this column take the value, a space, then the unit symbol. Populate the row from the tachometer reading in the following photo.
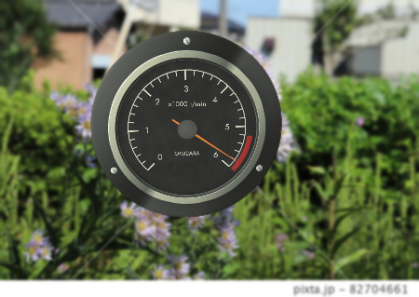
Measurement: 5800 rpm
